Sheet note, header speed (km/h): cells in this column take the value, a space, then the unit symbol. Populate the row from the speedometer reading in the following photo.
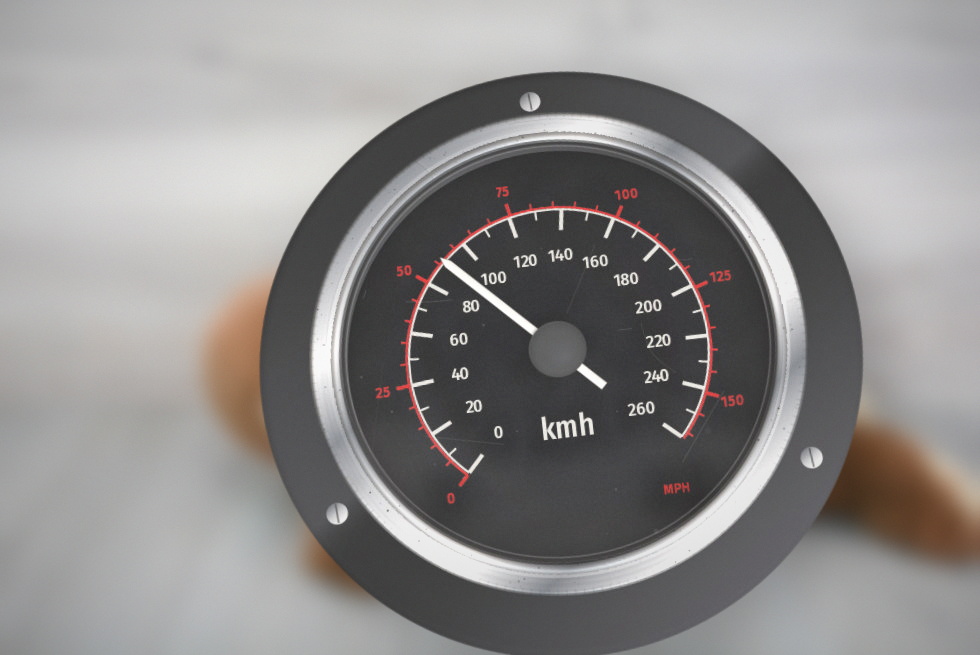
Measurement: 90 km/h
